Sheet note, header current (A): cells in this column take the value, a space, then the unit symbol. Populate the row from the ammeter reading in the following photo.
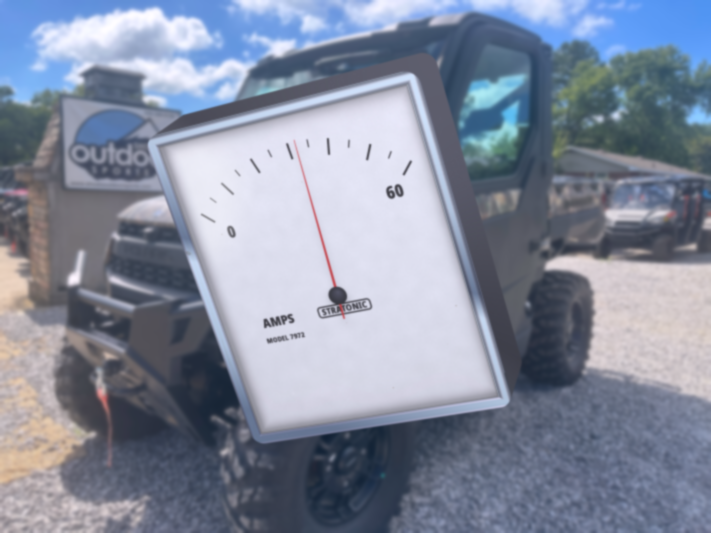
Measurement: 32.5 A
